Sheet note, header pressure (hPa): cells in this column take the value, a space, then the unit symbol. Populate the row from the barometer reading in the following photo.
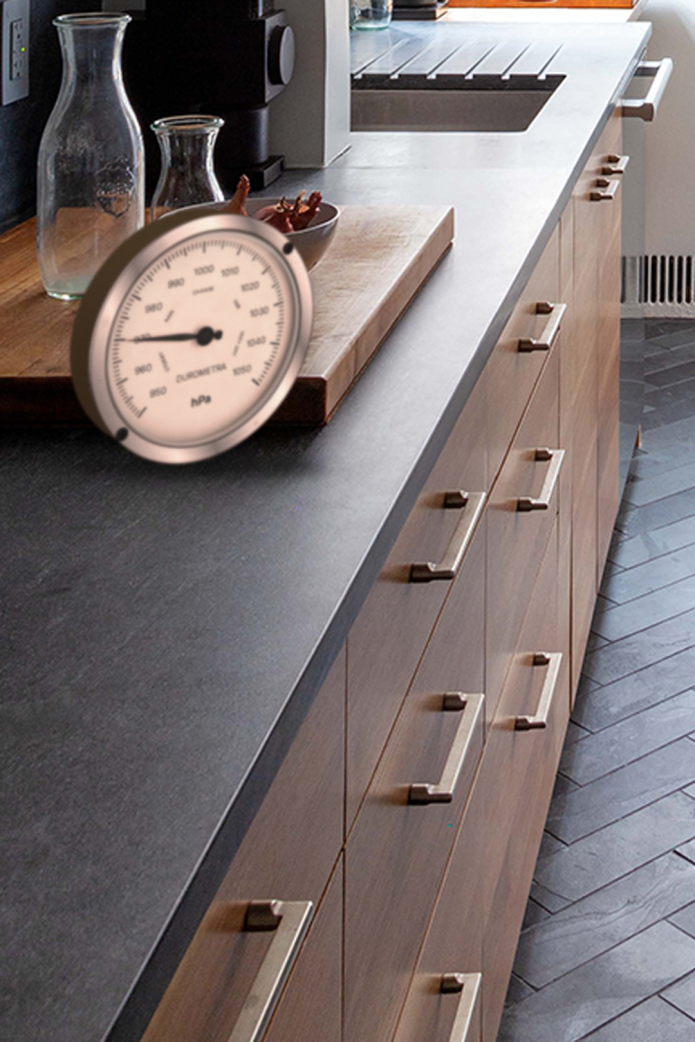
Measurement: 970 hPa
